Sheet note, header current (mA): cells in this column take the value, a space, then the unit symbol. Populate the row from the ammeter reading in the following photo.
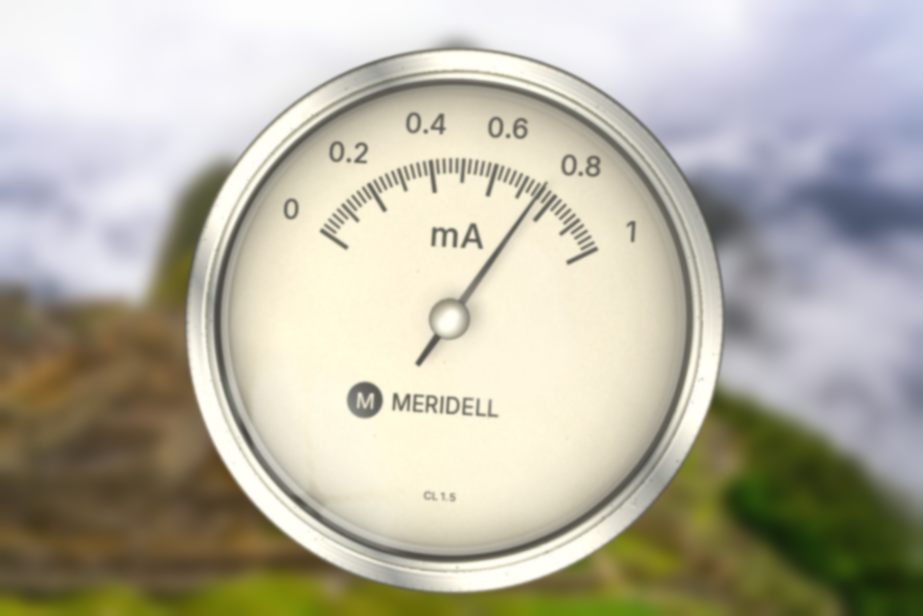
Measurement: 0.76 mA
